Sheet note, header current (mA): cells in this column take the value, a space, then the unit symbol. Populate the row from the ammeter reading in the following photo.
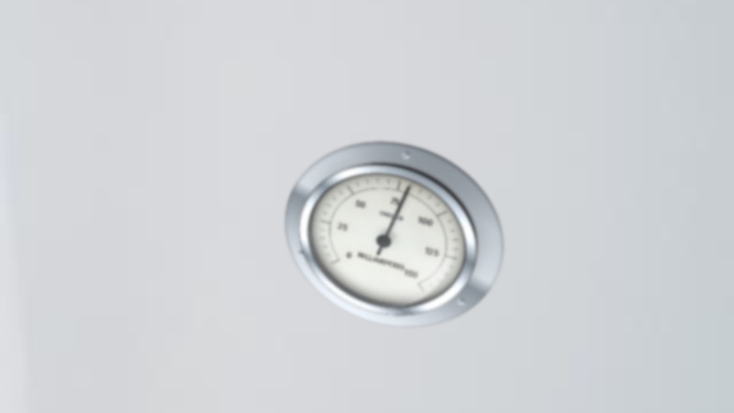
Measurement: 80 mA
